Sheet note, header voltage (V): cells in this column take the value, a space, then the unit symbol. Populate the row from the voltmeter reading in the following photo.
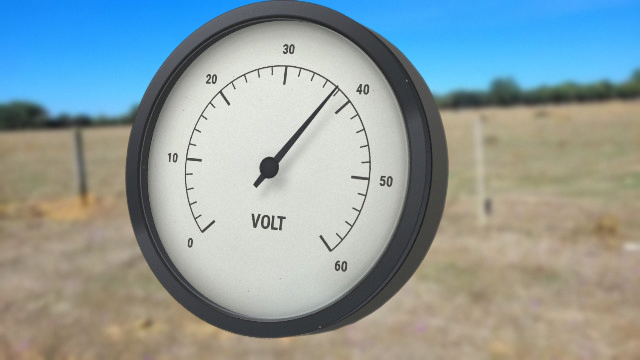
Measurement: 38 V
